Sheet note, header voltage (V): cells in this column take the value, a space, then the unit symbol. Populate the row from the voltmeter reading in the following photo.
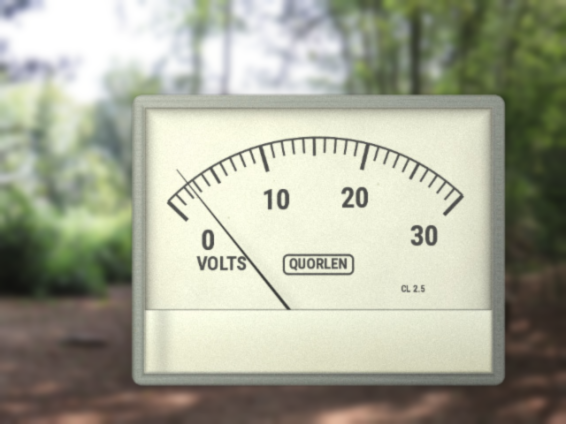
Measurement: 2.5 V
